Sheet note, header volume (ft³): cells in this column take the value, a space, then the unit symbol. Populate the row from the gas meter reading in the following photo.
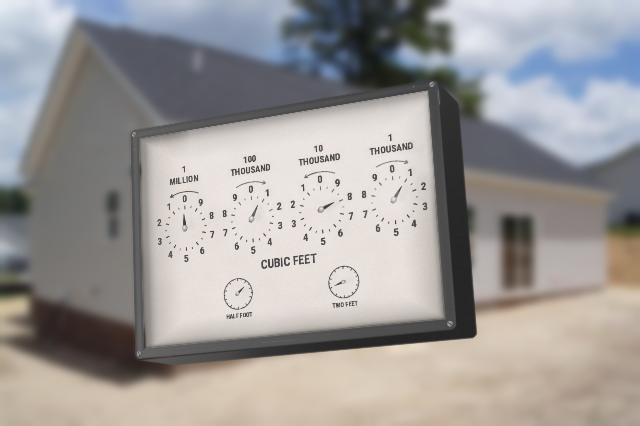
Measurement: 8100 ft³
